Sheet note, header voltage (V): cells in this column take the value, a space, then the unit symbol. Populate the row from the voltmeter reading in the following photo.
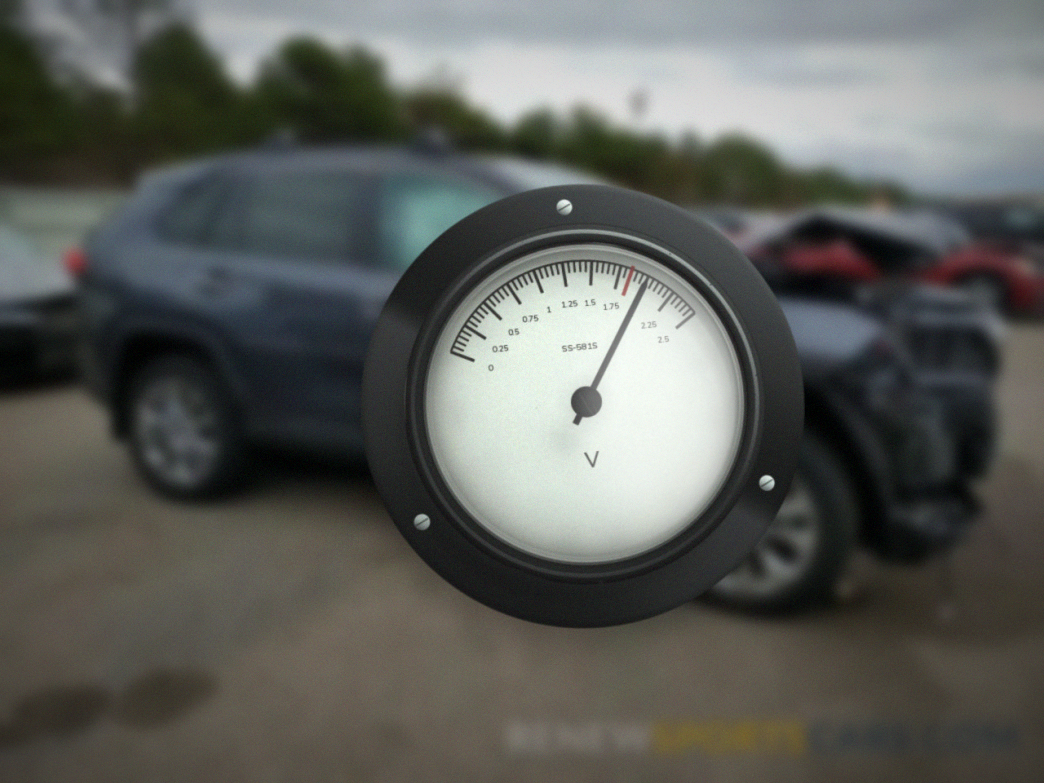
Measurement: 2 V
